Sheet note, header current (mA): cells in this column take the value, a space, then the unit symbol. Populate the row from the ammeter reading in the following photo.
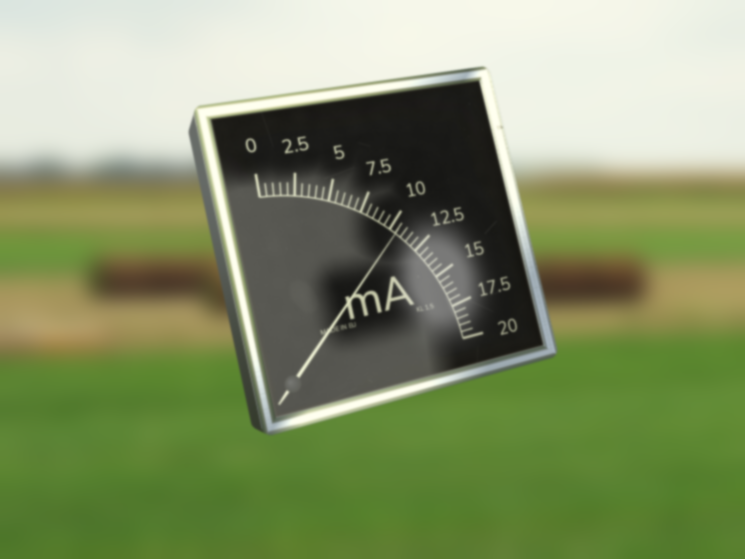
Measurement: 10.5 mA
